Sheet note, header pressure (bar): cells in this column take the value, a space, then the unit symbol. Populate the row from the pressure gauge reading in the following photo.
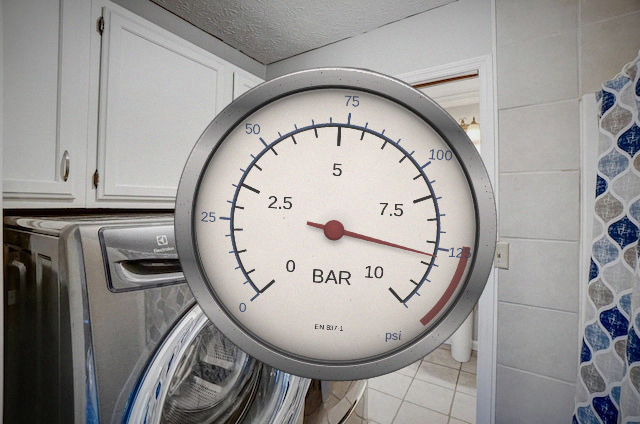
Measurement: 8.75 bar
